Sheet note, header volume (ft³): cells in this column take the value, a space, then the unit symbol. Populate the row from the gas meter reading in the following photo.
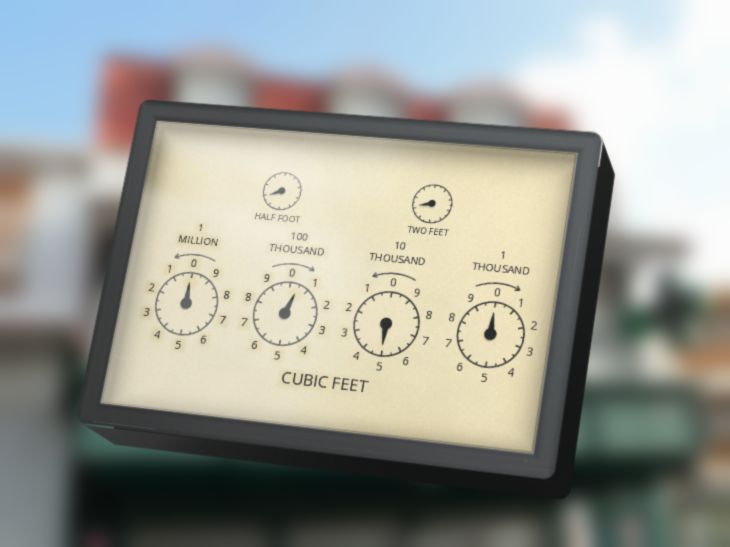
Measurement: 5000 ft³
